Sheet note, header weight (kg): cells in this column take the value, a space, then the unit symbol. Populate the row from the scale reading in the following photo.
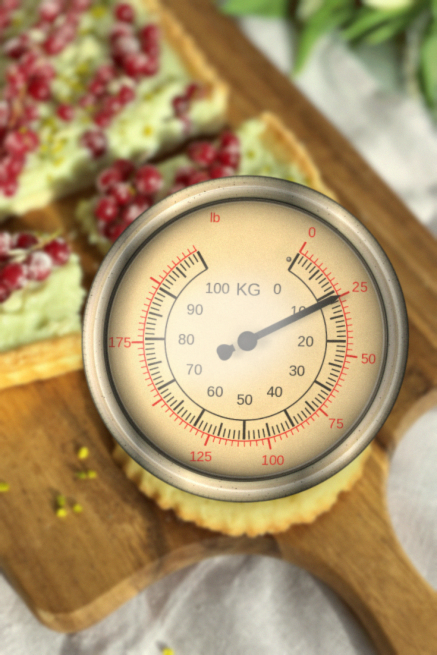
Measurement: 11 kg
